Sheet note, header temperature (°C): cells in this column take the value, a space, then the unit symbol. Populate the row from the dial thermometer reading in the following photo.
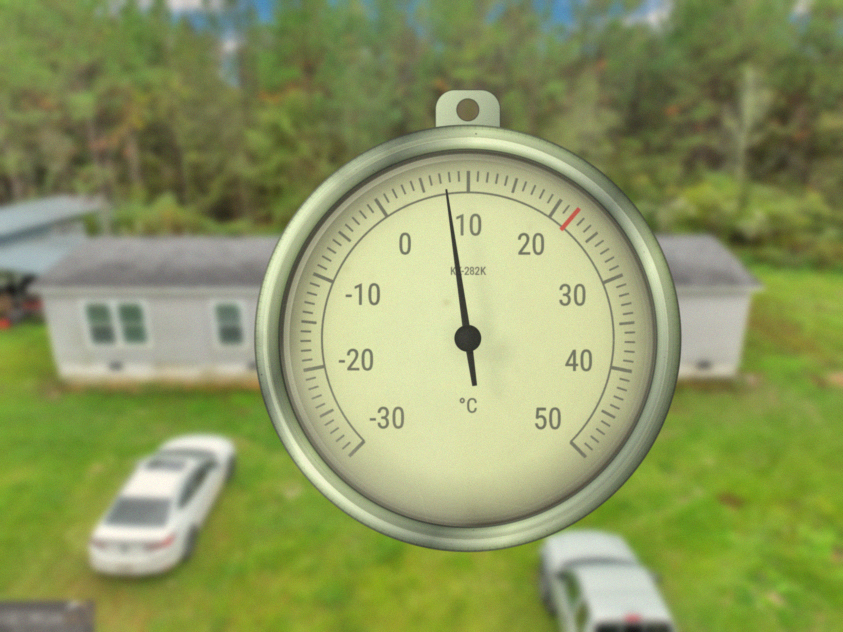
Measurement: 7.5 °C
